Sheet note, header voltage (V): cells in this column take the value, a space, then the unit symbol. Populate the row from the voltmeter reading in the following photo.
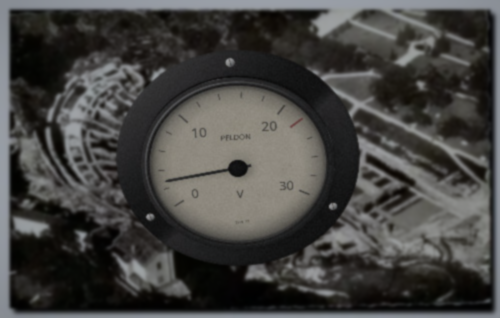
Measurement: 3 V
